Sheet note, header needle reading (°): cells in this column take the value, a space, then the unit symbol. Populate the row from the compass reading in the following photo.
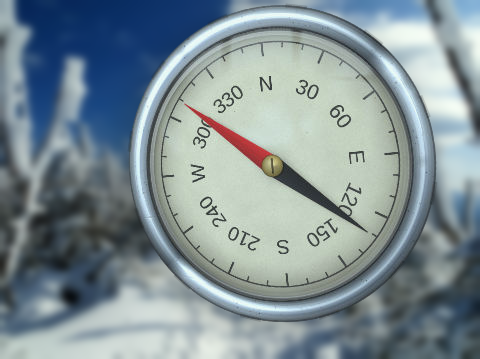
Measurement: 310 °
